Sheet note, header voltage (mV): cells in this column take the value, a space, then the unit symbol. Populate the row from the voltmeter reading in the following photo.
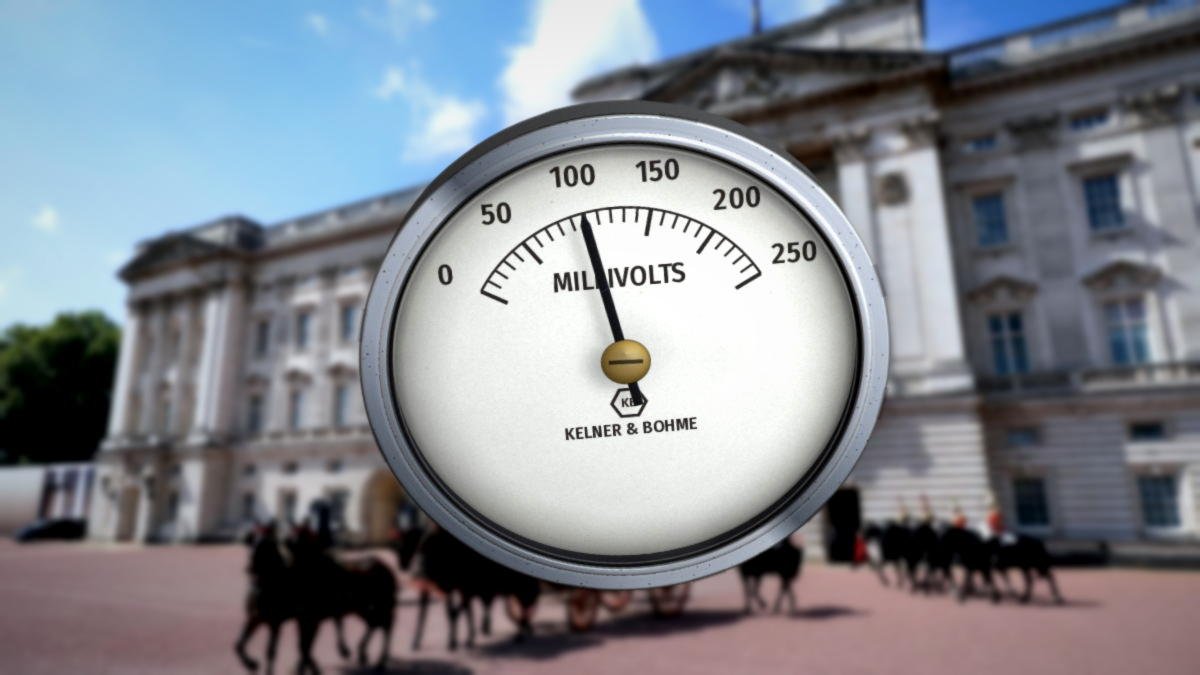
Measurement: 100 mV
